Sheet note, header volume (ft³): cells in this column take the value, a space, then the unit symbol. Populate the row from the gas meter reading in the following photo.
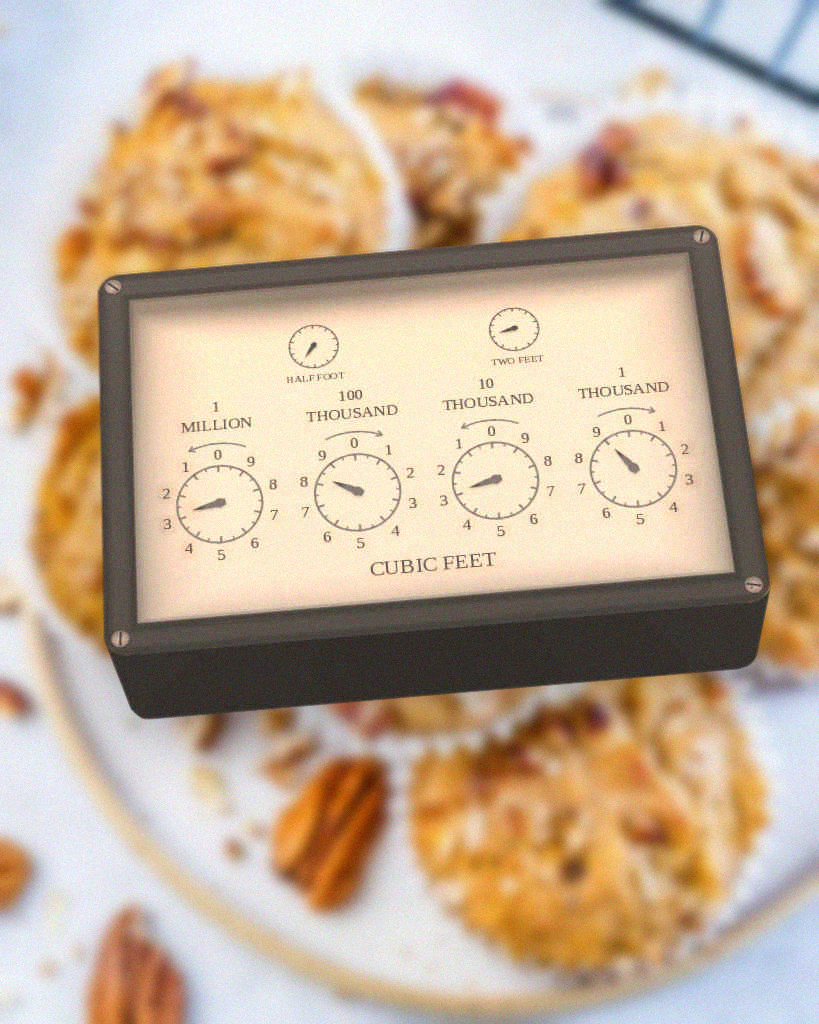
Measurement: 282900 ft³
